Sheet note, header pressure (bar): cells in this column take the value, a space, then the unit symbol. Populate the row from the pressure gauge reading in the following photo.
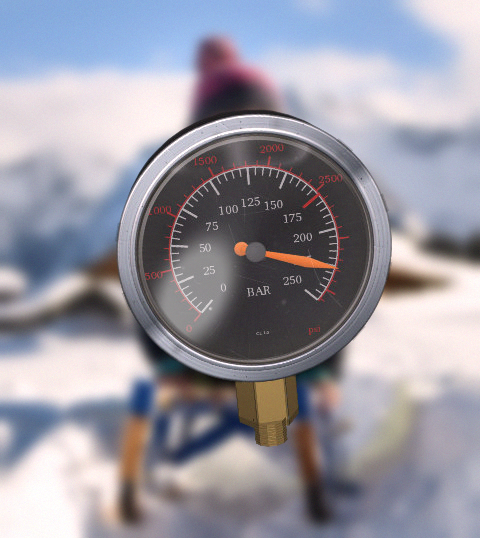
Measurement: 225 bar
